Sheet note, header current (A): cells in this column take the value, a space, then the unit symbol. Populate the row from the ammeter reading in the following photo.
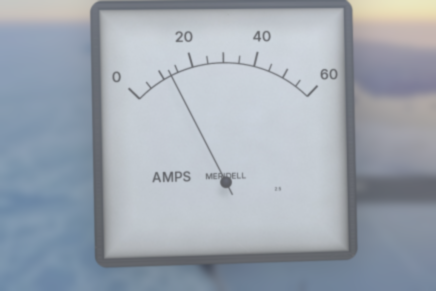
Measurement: 12.5 A
